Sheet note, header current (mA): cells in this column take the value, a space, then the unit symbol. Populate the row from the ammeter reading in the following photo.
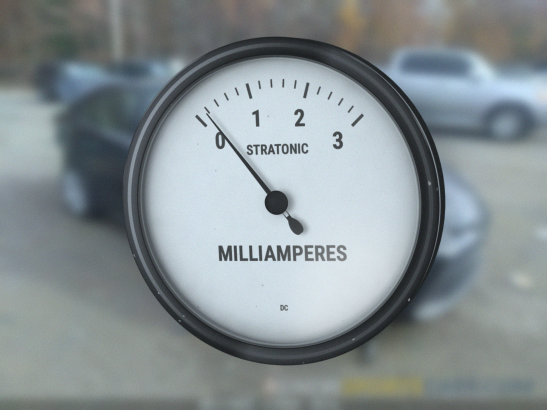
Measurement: 0.2 mA
